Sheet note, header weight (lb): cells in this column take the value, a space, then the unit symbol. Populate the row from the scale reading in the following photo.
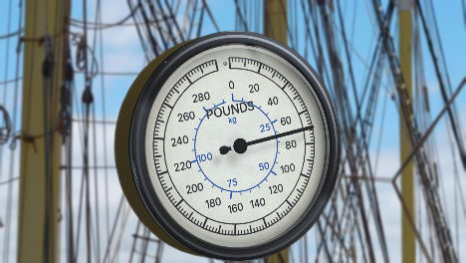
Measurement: 70 lb
